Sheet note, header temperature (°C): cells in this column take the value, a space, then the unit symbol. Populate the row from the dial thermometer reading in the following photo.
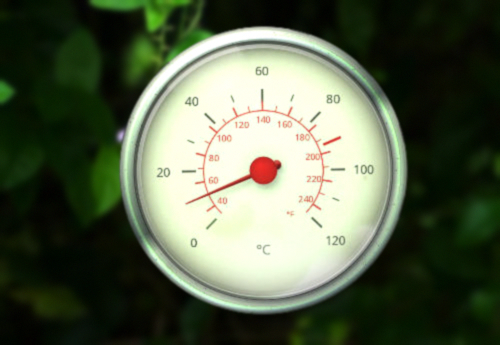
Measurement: 10 °C
